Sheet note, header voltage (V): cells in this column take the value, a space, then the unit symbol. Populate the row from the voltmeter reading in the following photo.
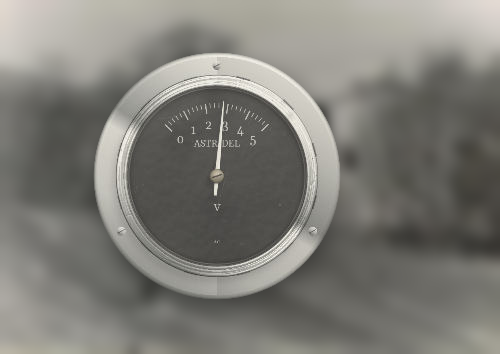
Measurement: 2.8 V
